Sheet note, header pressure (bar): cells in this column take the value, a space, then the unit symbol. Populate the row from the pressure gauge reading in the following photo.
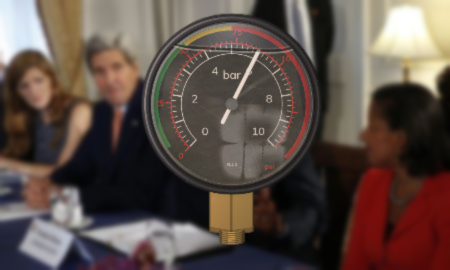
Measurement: 6 bar
